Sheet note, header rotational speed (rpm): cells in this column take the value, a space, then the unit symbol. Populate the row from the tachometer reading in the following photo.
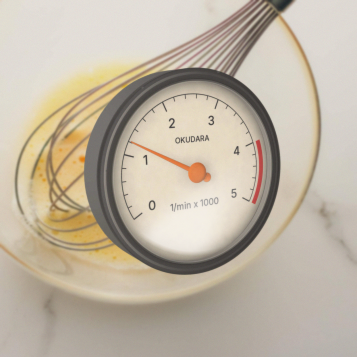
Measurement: 1200 rpm
